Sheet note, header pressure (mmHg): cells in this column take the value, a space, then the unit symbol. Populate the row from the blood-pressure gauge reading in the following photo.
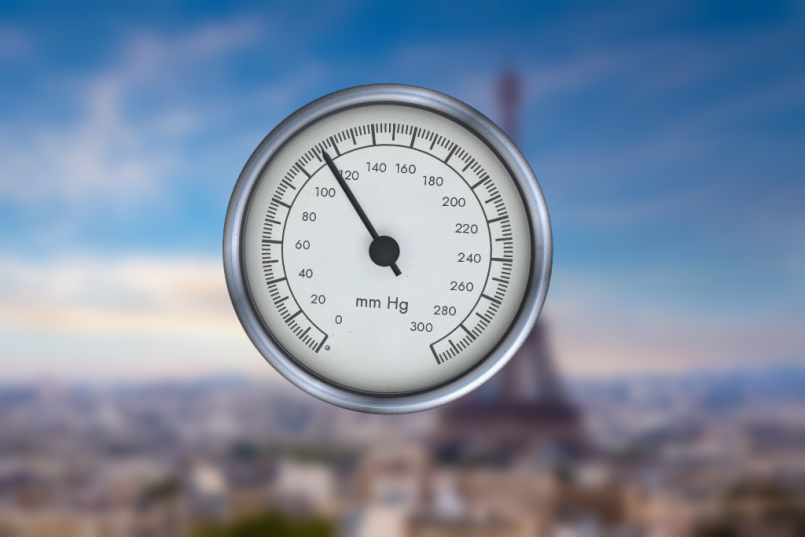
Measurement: 114 mmHg
